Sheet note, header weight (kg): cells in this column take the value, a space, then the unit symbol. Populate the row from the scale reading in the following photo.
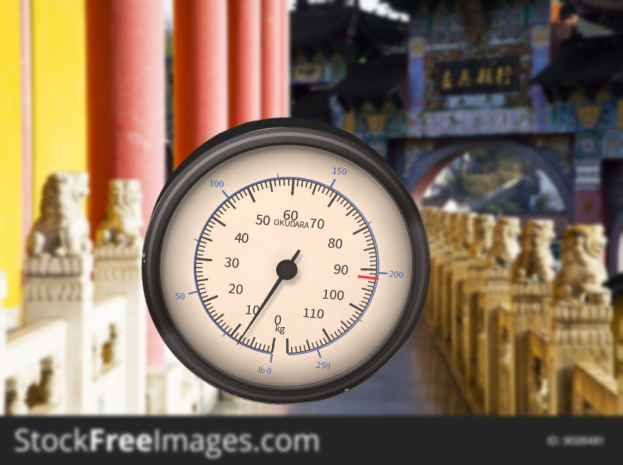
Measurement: 8 kg
